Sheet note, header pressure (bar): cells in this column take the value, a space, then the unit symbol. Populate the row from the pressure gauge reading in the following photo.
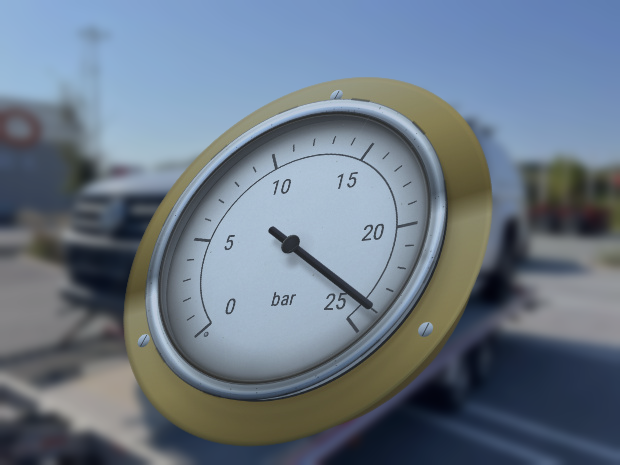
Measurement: 24 bar
